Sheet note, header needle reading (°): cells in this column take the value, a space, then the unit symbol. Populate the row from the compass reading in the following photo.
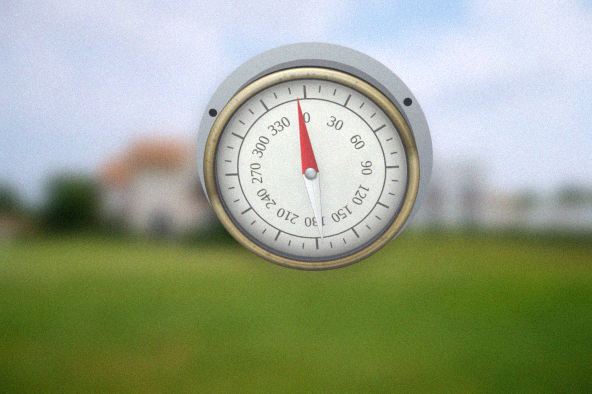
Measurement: 355 °
